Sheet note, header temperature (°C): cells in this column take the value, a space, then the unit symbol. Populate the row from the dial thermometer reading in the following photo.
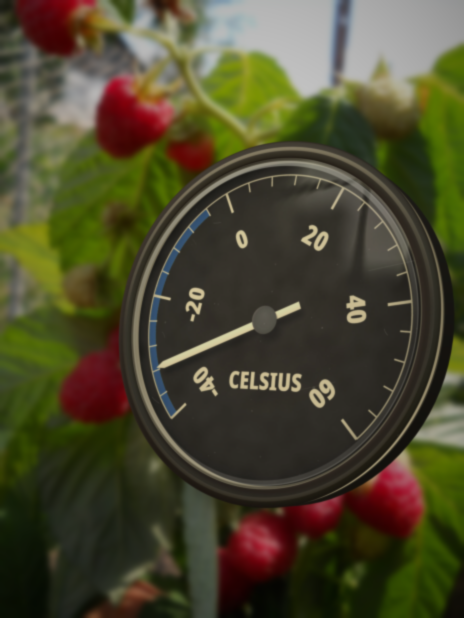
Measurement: -32 °C
